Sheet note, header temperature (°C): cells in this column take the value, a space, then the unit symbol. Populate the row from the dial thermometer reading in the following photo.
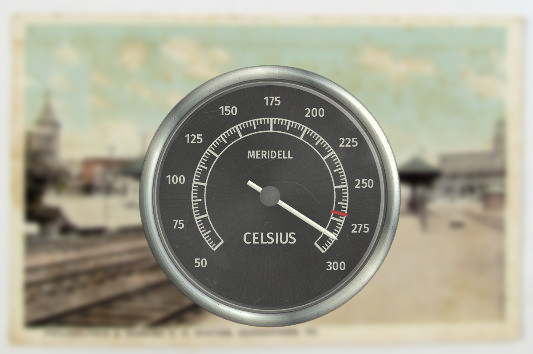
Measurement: 287.5 °C
